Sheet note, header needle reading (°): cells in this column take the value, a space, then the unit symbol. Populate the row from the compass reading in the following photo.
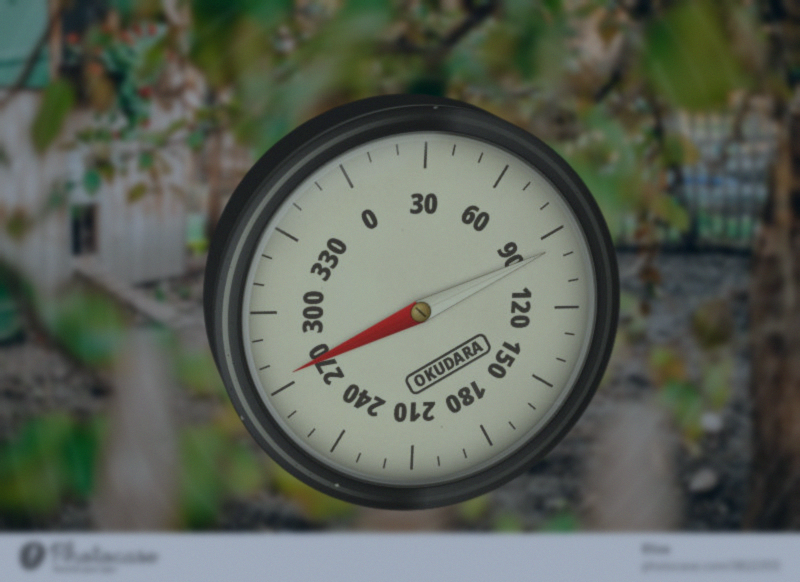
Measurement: 275 °
